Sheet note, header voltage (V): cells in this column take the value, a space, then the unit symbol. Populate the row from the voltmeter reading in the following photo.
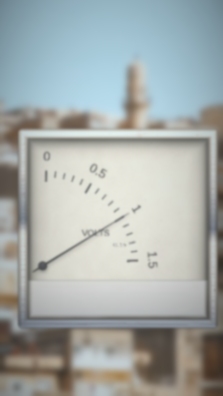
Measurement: 1 V
